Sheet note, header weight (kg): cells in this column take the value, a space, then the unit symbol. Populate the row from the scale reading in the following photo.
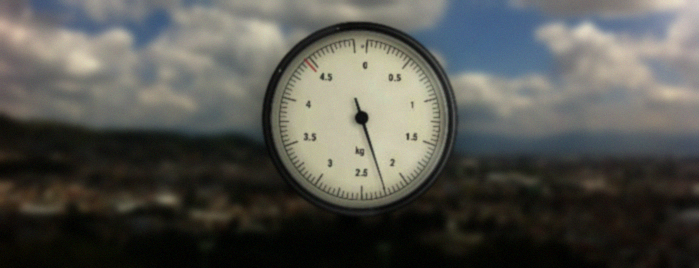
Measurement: 2.25 kg
